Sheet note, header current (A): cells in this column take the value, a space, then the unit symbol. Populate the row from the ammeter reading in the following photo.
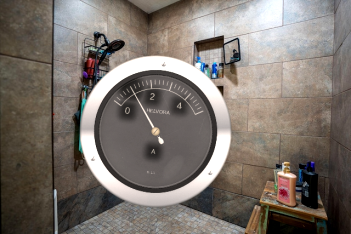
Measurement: 1 A
